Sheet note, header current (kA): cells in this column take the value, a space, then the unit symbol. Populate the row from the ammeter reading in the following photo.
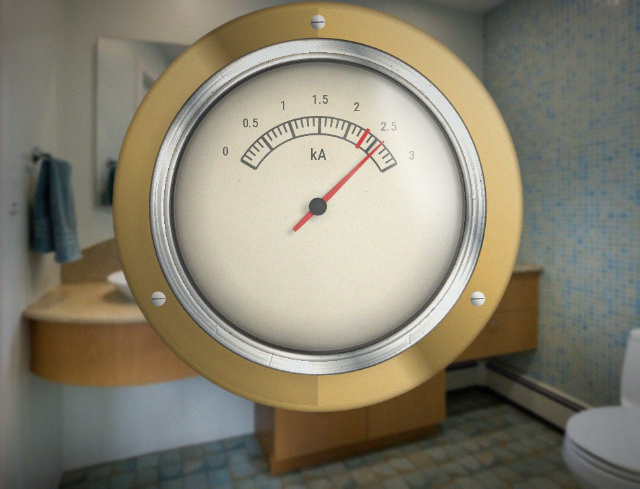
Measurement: 2.6 kA
